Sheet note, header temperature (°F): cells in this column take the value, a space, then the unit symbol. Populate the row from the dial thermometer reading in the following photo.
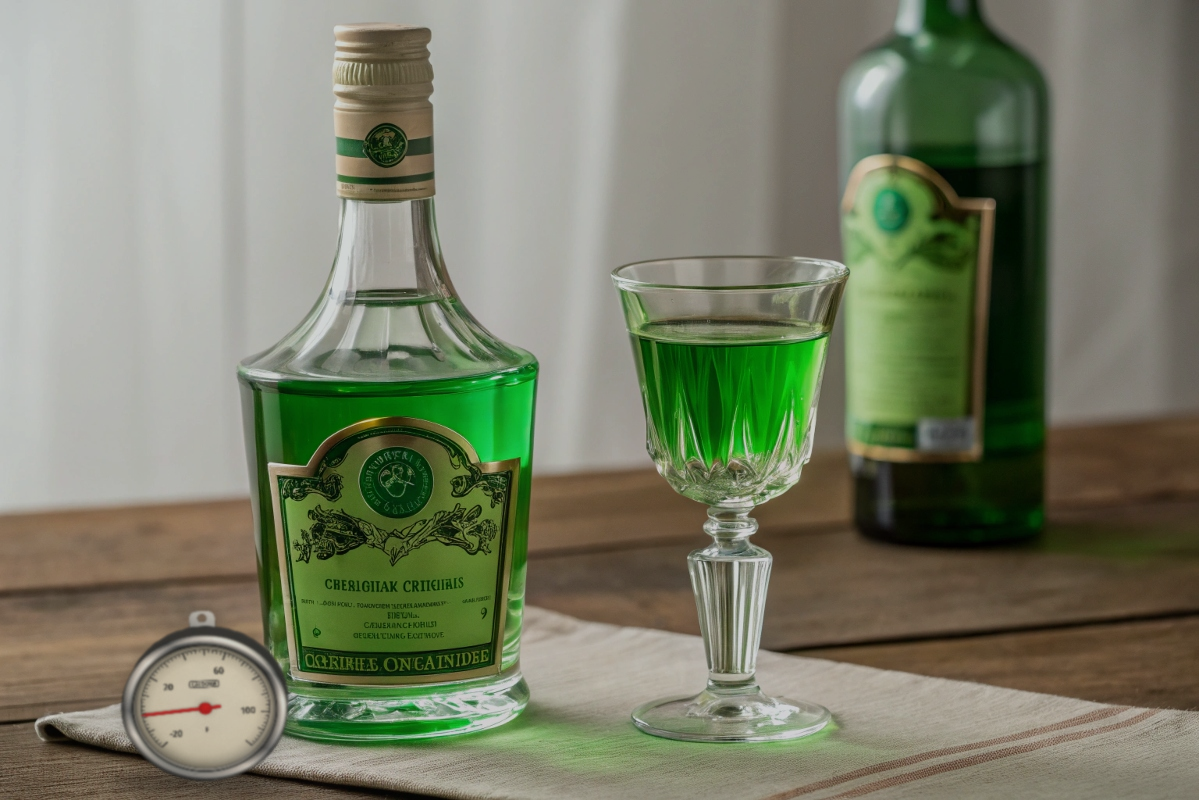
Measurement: 0 °F
